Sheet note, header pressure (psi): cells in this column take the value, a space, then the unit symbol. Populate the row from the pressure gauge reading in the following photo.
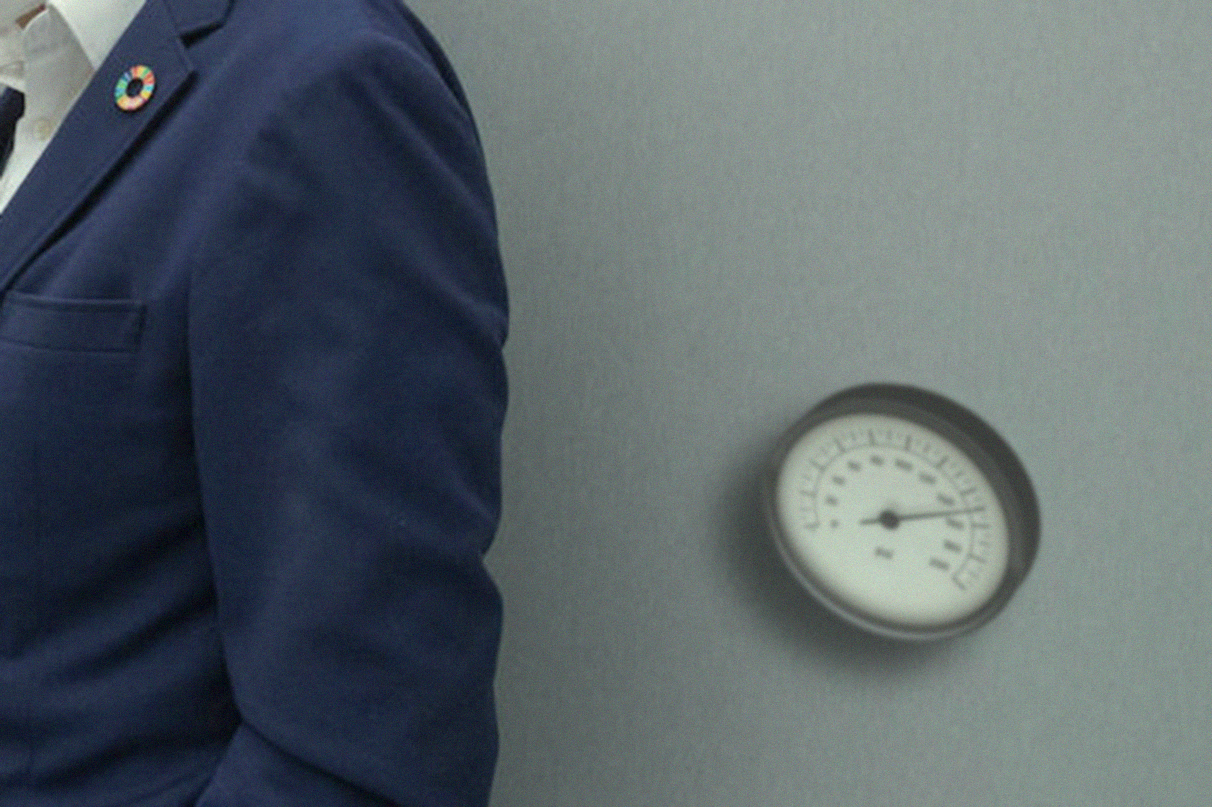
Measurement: 150 psi
